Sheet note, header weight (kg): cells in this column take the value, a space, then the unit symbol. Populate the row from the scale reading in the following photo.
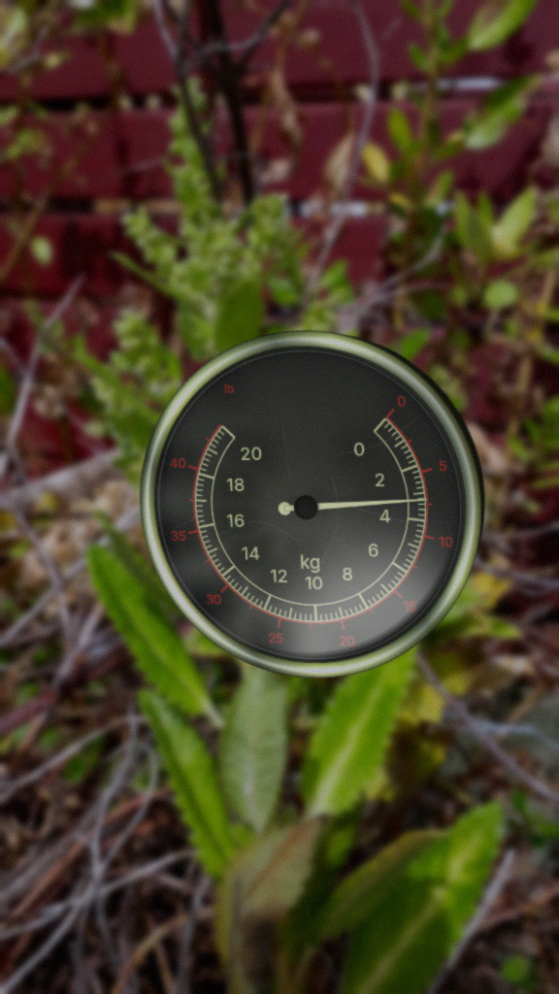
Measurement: 3.2 kg
